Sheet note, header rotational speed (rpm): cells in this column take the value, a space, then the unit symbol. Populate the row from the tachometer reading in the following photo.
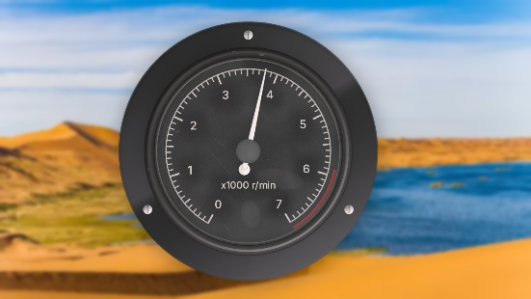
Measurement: 3800 rpm
